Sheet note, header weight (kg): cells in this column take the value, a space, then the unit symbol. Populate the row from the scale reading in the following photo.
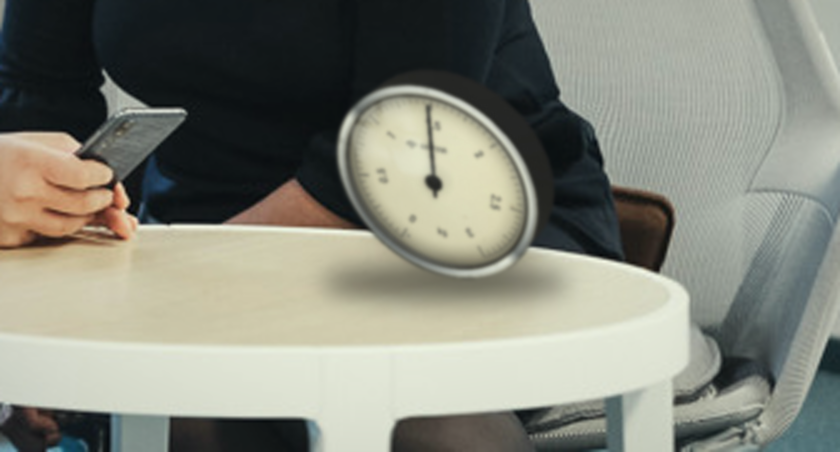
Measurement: 1.5 kg
